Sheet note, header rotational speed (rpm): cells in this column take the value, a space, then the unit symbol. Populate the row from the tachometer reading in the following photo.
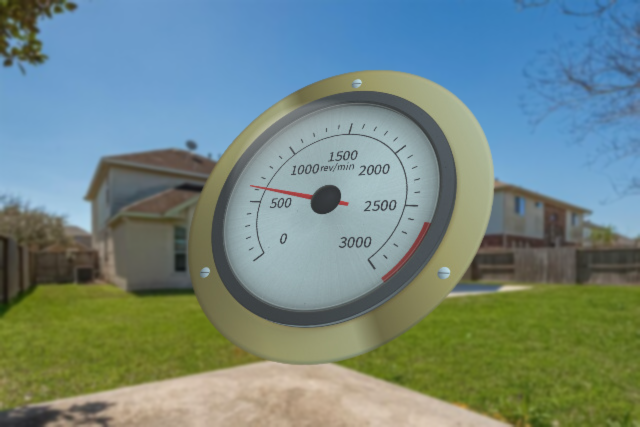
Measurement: 600 rpm
